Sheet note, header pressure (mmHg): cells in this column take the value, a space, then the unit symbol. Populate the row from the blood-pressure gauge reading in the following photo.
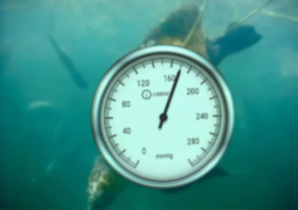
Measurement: 170 mmHg
